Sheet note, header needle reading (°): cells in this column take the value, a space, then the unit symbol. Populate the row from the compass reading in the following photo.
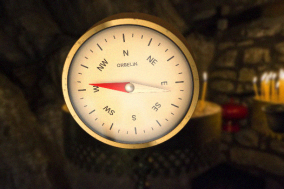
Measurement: 280 °
